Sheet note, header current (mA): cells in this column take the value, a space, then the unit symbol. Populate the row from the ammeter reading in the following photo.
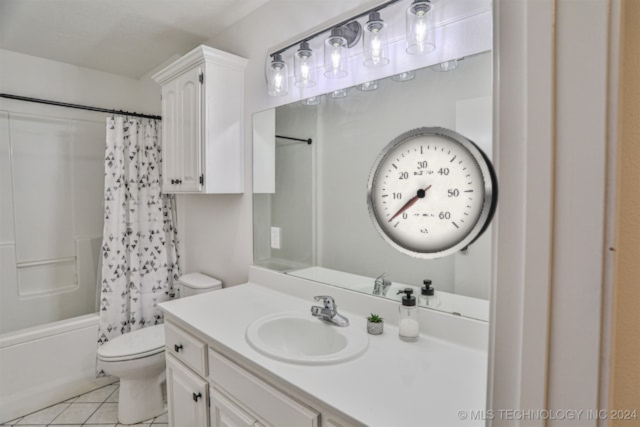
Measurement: 2 mA
